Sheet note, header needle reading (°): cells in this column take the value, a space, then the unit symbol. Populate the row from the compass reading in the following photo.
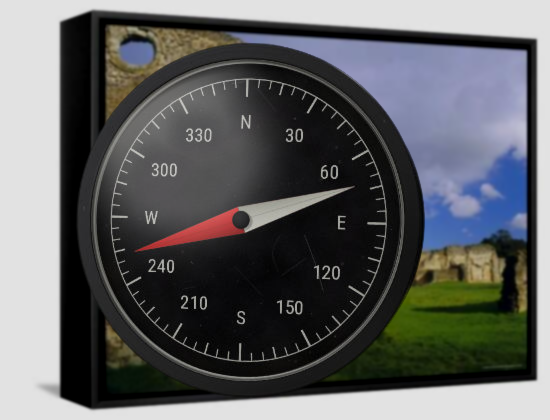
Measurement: 252.5 °
